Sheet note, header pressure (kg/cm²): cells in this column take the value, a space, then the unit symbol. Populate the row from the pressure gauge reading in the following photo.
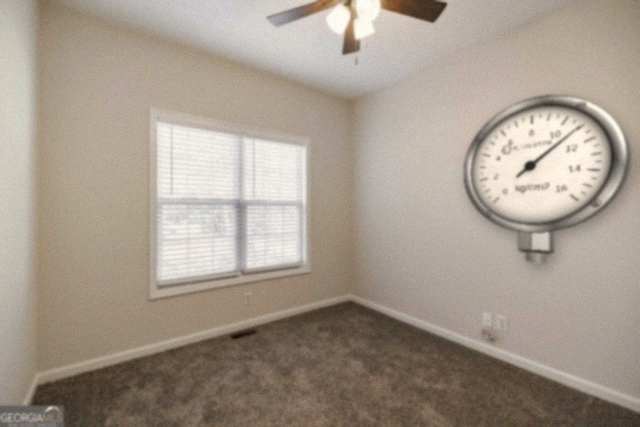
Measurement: 11 kg/cm²
